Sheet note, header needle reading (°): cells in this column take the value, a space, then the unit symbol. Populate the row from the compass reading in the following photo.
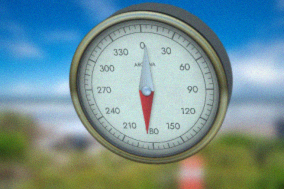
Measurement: 185 °
